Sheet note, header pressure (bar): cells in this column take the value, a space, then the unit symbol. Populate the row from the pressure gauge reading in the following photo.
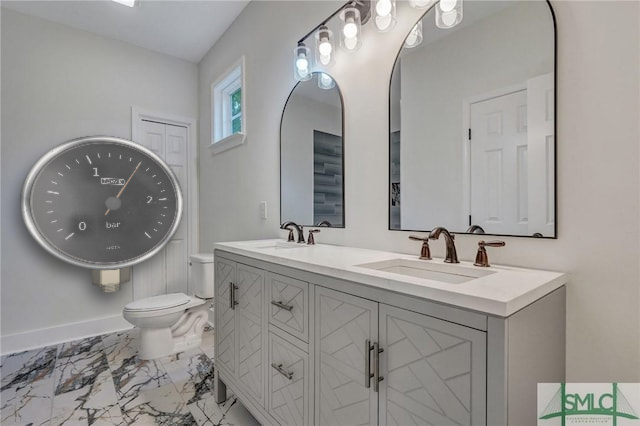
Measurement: 1.5 bar
